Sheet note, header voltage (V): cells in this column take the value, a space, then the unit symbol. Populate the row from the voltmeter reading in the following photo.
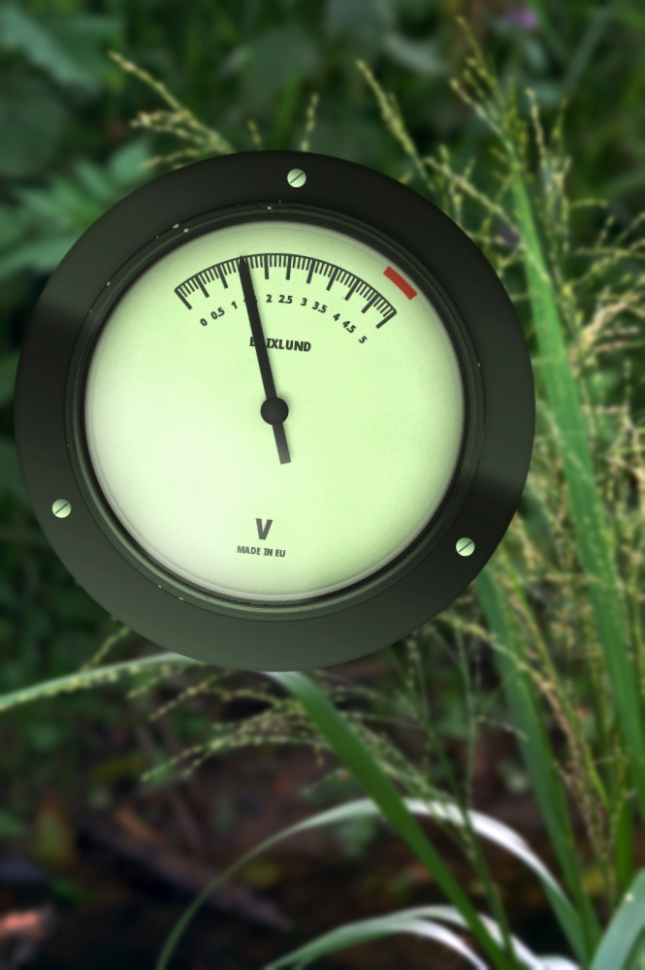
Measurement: 1.5 V
